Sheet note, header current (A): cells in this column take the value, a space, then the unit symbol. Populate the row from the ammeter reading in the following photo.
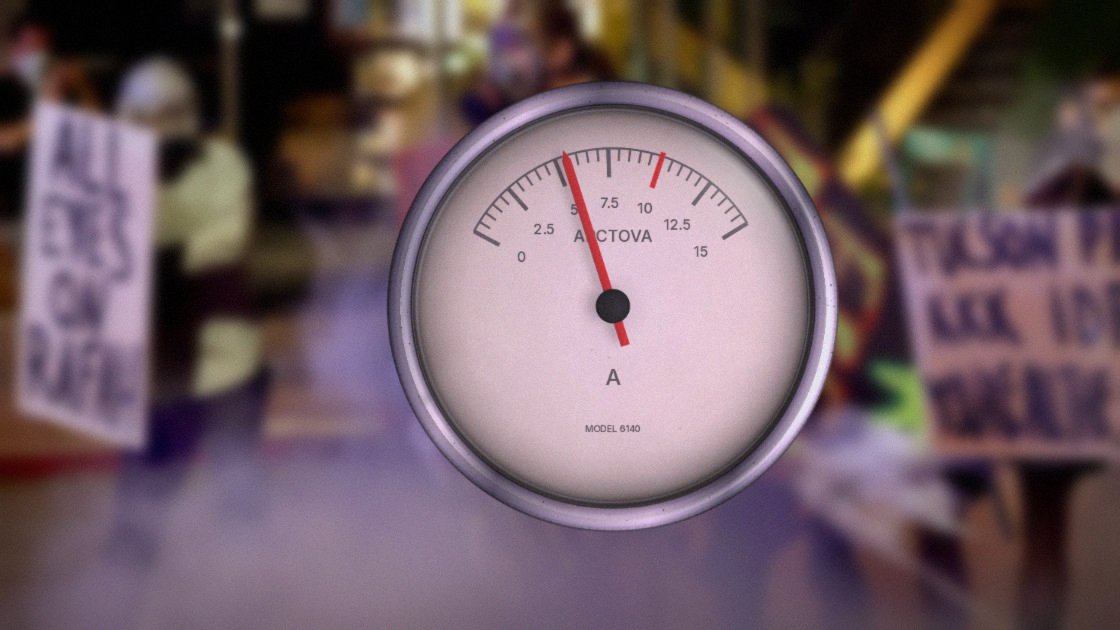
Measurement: 5.5 A
